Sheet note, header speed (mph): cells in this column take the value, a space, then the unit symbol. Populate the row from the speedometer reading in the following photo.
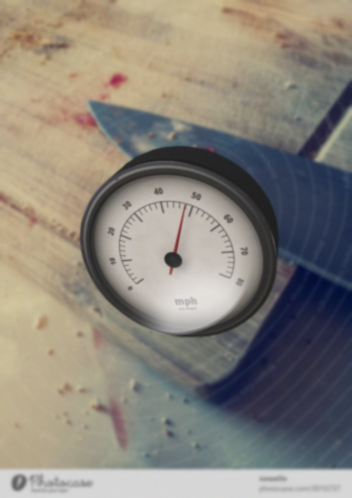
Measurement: 48 mph
